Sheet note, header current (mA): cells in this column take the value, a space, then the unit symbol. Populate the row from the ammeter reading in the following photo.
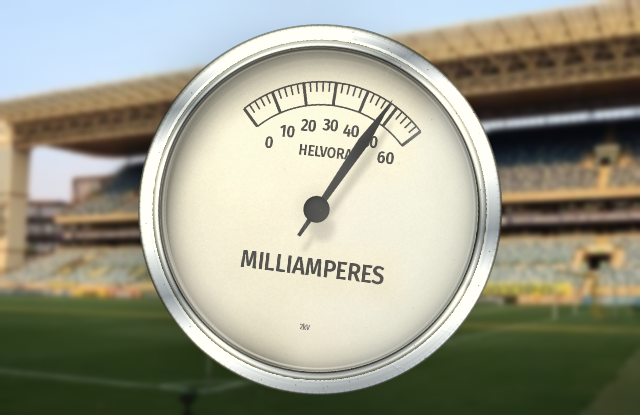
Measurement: 48 mA
